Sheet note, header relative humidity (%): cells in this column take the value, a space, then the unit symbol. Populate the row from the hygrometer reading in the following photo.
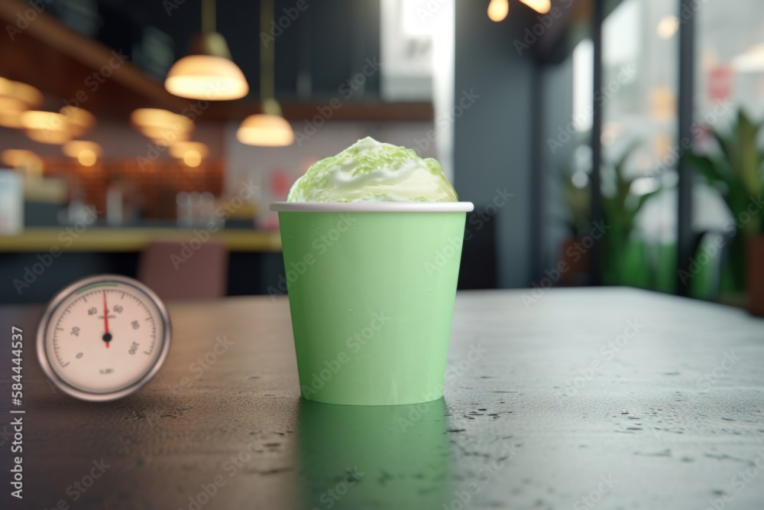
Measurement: 50 %
